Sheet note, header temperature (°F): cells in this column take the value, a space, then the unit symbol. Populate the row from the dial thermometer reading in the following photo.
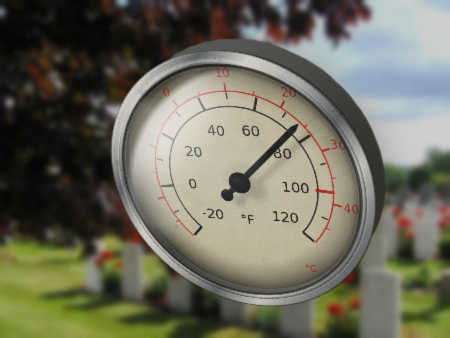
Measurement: 75 °F
